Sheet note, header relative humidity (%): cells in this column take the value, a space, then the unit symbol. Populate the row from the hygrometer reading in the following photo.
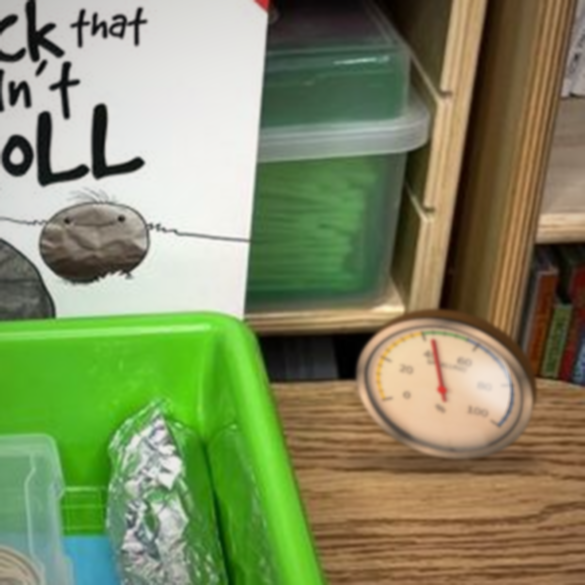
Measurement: 44 %
